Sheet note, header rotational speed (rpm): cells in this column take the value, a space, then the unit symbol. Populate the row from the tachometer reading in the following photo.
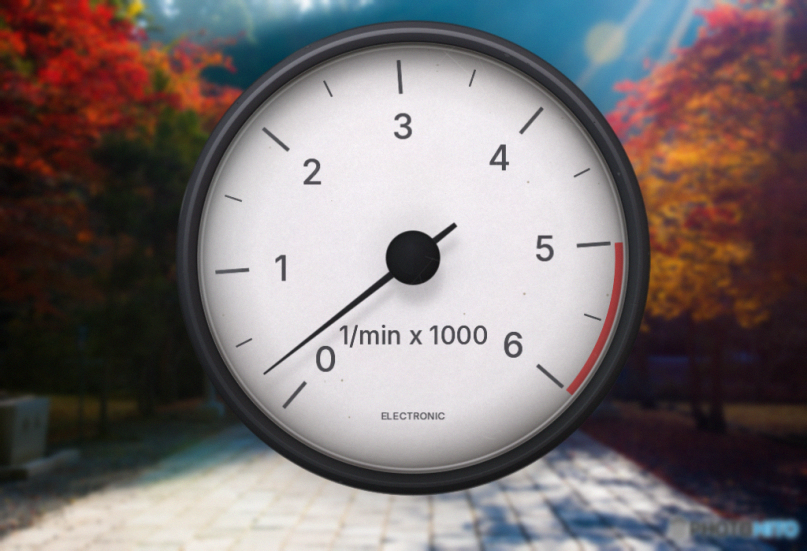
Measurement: 250 rpm
